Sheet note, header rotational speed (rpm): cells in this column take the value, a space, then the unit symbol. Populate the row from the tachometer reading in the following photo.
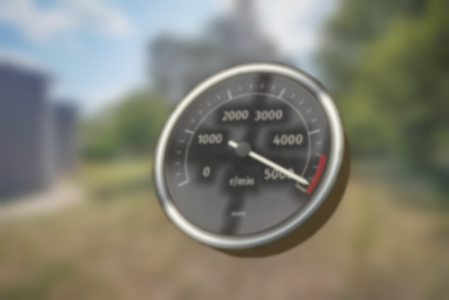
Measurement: 4900 rpm
